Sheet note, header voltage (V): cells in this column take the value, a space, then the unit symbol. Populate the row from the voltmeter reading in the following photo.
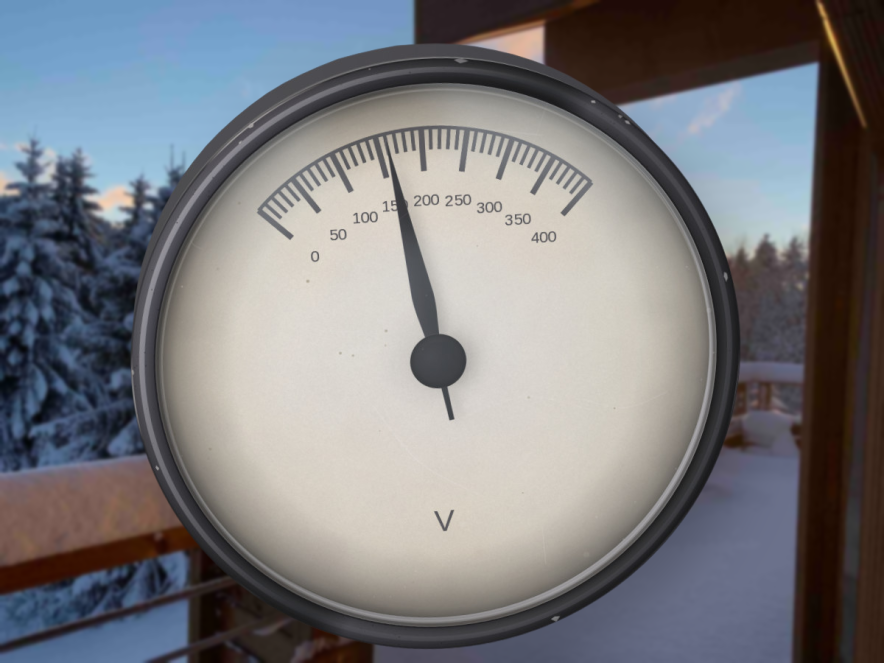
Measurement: 160 V
